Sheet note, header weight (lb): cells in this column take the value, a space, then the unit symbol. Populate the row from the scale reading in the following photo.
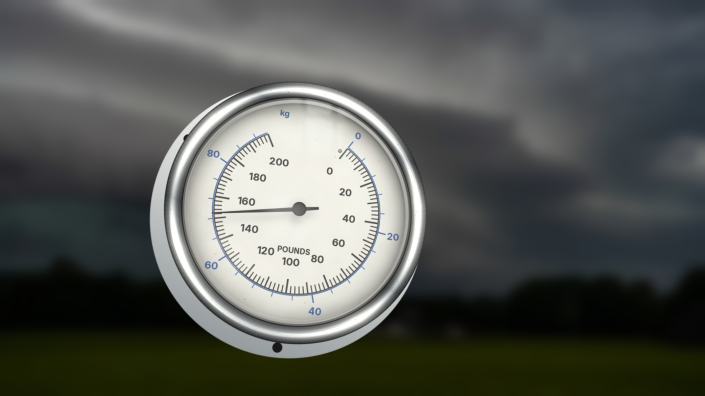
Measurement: 152 lb
